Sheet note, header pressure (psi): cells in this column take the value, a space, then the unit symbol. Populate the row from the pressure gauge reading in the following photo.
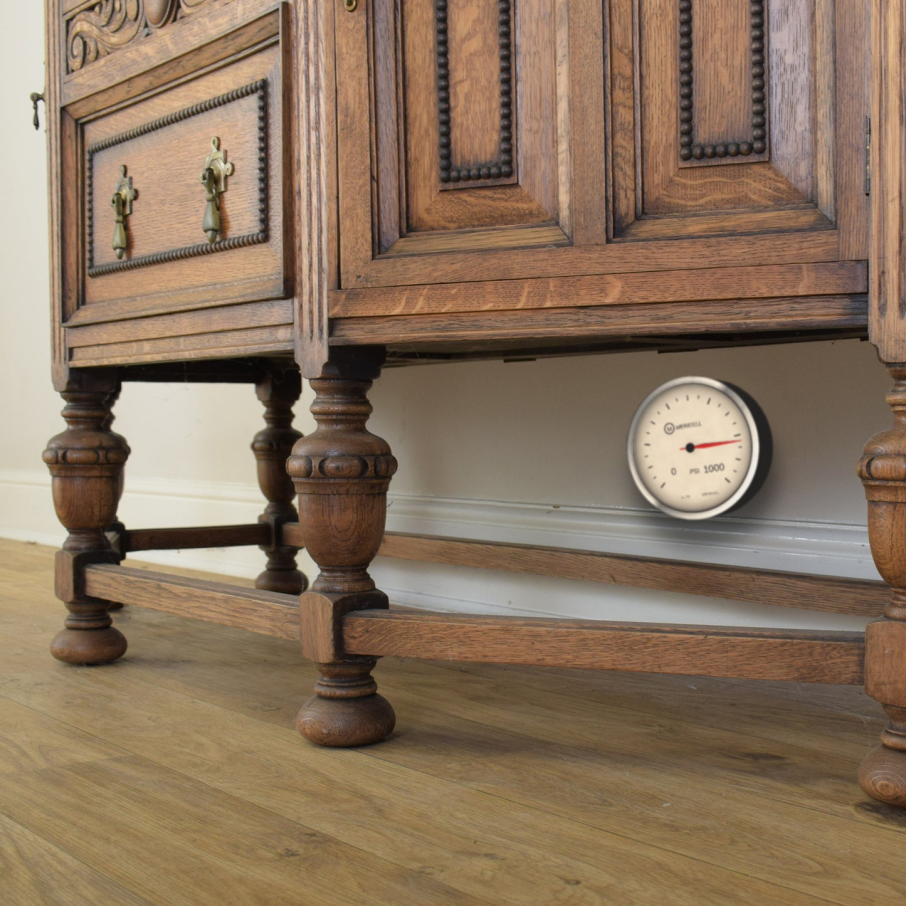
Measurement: 825 psi
